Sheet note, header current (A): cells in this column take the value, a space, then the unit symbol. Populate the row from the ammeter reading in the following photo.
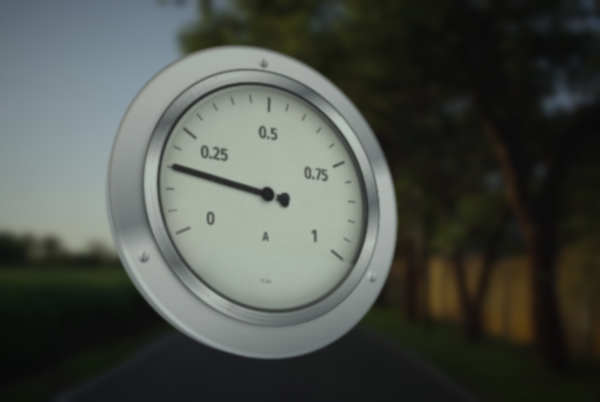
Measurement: 0.15 A
